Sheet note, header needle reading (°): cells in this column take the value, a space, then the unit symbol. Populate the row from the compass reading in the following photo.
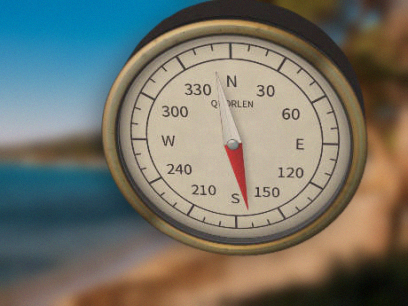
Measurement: 170 °
